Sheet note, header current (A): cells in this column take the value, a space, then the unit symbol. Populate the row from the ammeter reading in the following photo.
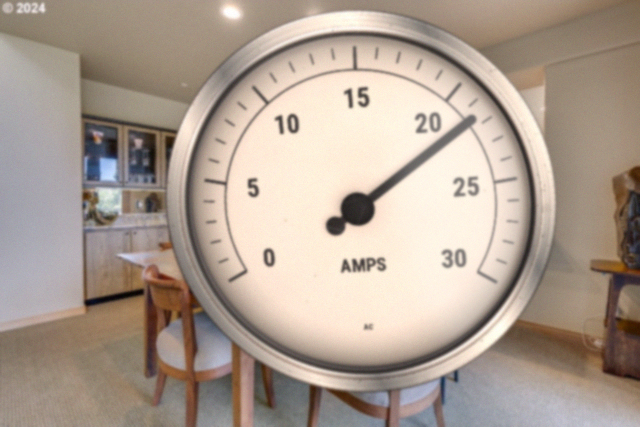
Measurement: 21.5 A
